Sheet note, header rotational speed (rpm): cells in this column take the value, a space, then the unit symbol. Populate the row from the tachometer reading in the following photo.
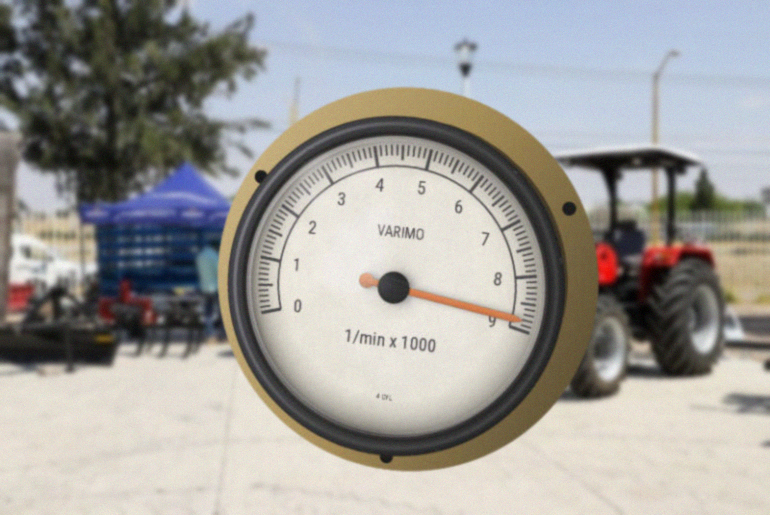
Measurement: 8800 rpm
